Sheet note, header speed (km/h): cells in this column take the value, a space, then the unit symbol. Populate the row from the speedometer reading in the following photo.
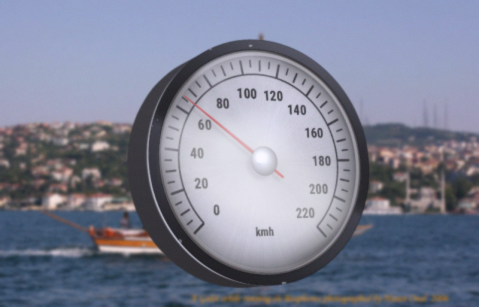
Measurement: 65 km/h
